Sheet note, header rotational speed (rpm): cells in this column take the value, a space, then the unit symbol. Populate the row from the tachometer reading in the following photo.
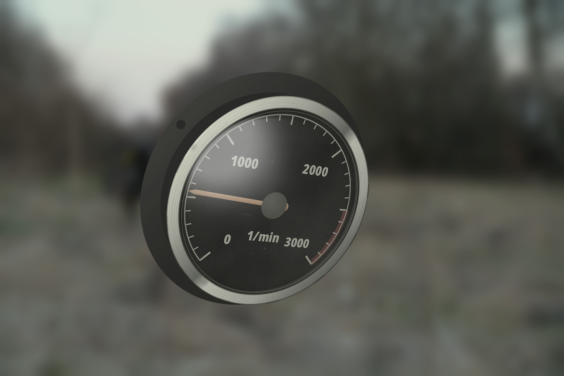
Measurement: 550 rpm
